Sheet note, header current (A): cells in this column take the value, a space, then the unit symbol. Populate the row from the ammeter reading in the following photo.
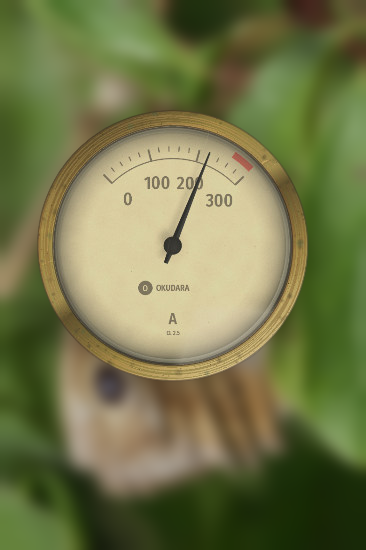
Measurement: 220 A
